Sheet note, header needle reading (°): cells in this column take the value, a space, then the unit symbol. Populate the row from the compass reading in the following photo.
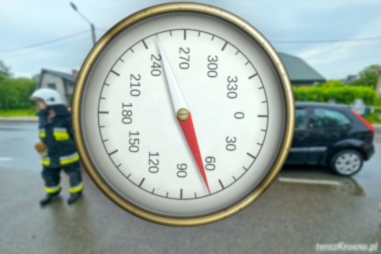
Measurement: 70 °
